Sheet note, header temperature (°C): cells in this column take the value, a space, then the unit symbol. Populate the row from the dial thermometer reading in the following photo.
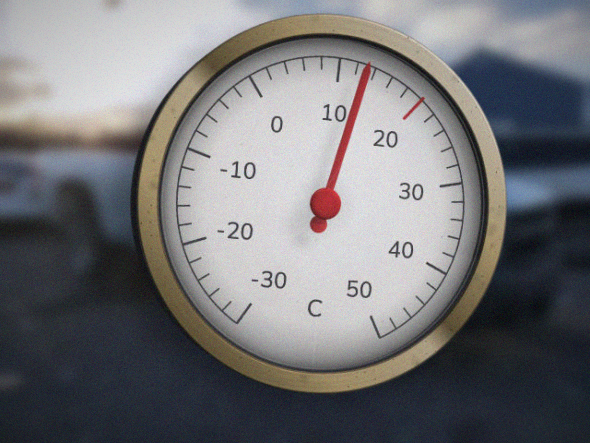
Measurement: 13 °C
